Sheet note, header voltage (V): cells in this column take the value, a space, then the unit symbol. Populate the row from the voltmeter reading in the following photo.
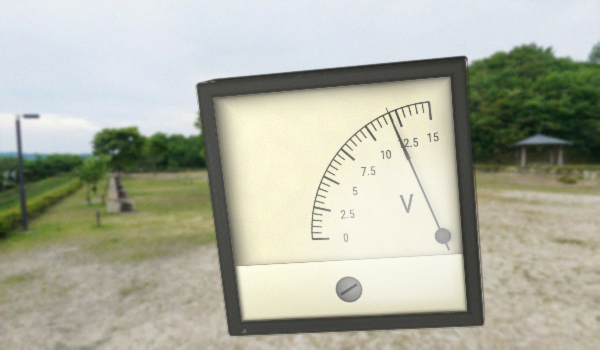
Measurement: 12 V
